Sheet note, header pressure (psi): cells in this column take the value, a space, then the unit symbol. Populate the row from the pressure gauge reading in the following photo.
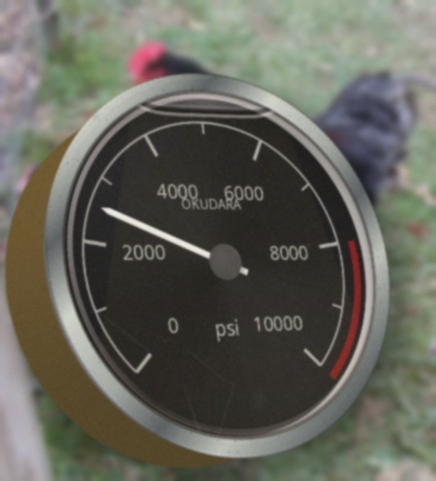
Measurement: 2500 psi
